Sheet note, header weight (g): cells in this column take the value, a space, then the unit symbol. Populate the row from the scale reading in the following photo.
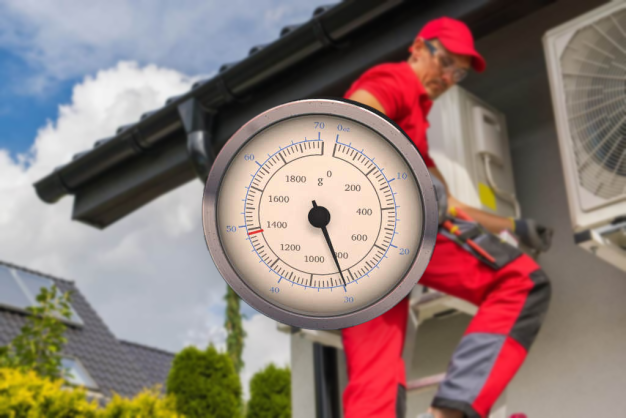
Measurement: 840 g
